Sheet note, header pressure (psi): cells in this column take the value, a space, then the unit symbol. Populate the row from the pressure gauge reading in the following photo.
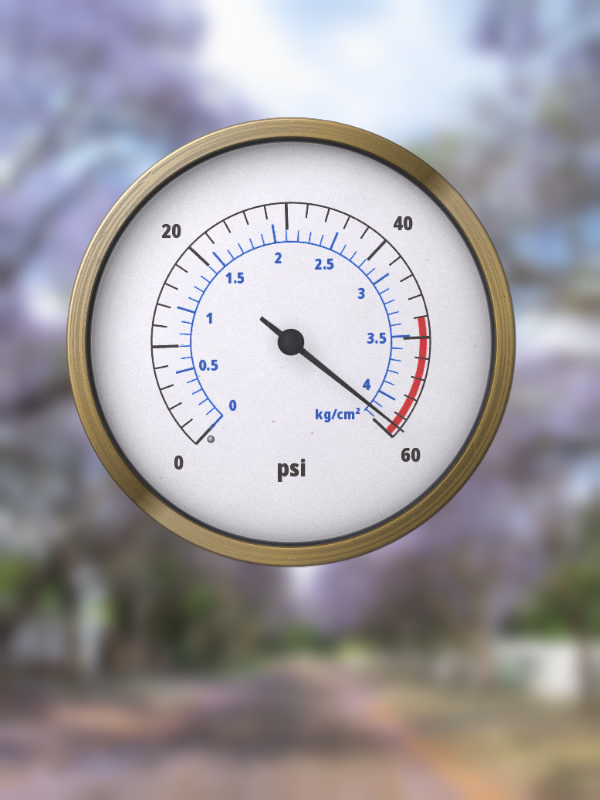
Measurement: 59 psi
